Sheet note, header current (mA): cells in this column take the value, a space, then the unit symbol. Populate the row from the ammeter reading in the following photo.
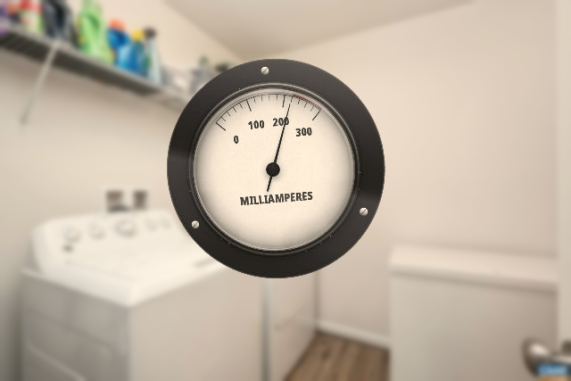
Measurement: 220 mA
